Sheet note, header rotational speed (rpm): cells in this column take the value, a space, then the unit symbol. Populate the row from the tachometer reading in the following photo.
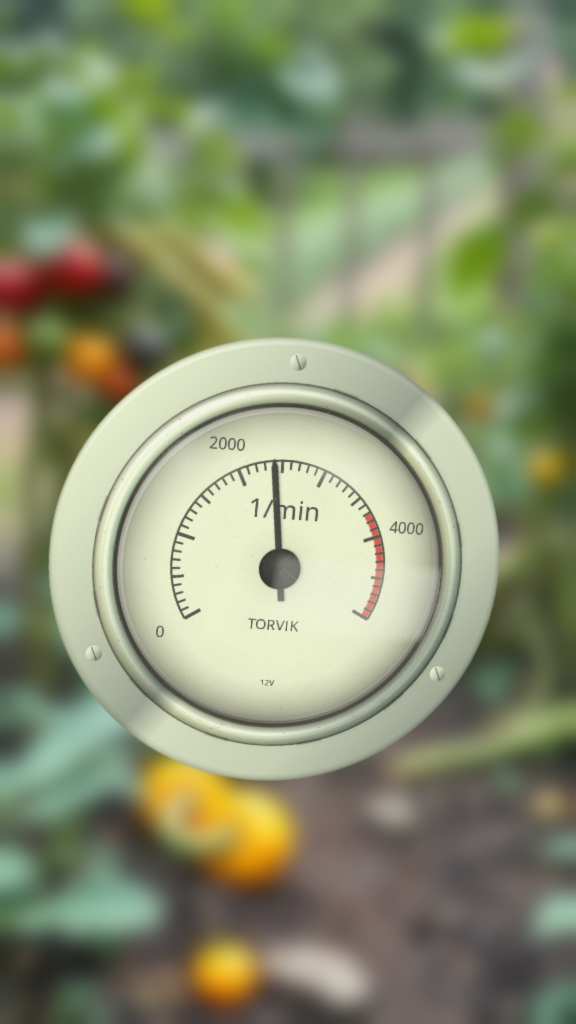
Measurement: 2400 rpm
